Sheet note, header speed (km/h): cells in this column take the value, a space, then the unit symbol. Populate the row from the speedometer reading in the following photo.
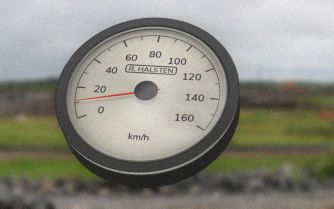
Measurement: 10 km/h
